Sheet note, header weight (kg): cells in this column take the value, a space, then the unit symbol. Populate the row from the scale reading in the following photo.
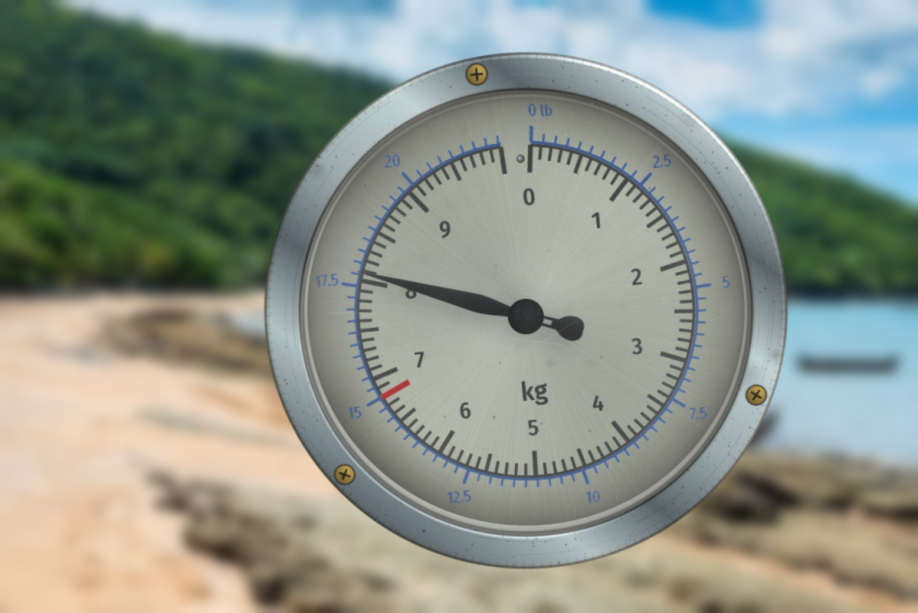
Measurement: 8.1 kg
